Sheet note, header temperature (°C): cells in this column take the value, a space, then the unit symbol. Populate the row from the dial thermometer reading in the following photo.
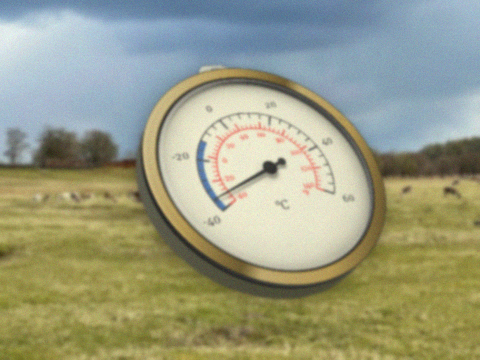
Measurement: -36 °C
